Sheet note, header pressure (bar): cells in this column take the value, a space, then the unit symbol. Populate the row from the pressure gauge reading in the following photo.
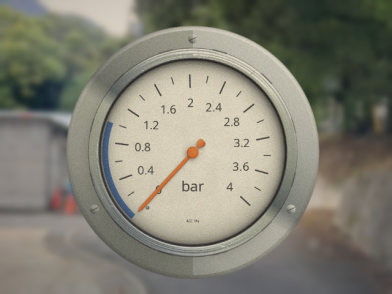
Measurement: 0 bar
